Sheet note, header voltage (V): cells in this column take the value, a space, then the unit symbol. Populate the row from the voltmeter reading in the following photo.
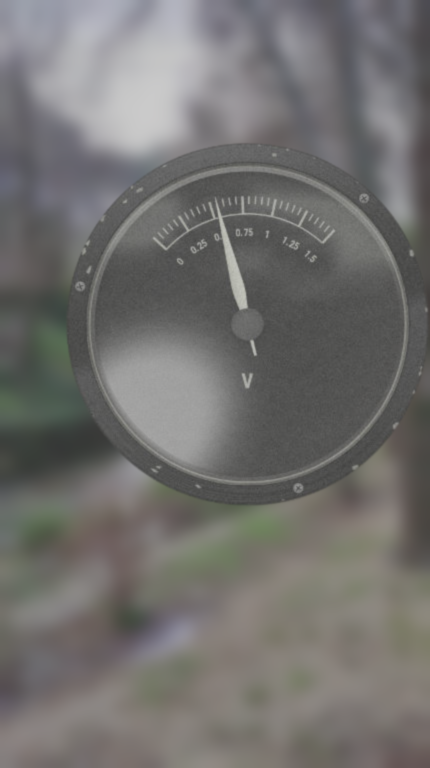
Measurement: 0.55 V
